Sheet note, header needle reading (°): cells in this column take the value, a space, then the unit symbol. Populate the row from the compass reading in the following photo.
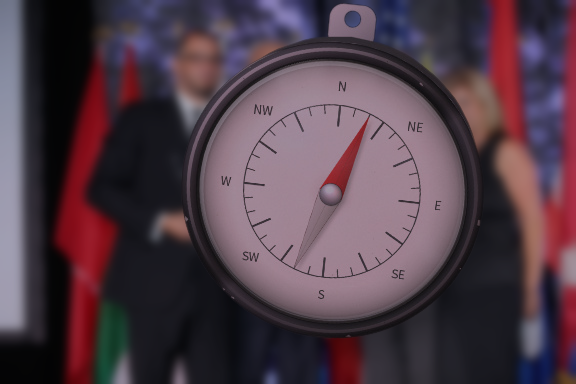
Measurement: 20 °
